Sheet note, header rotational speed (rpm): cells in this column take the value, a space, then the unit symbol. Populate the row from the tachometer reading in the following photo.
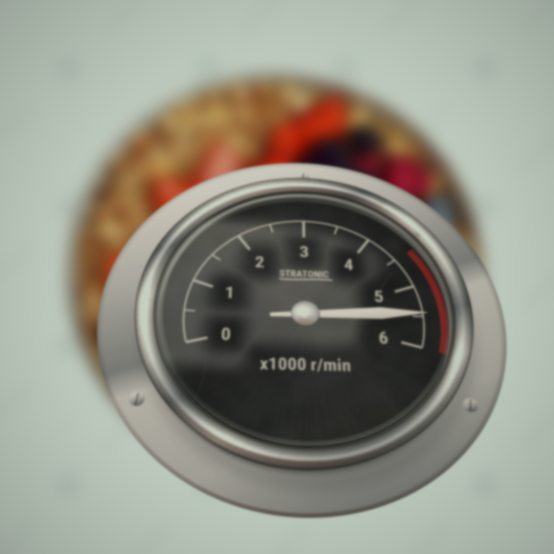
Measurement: 5500 rpm
